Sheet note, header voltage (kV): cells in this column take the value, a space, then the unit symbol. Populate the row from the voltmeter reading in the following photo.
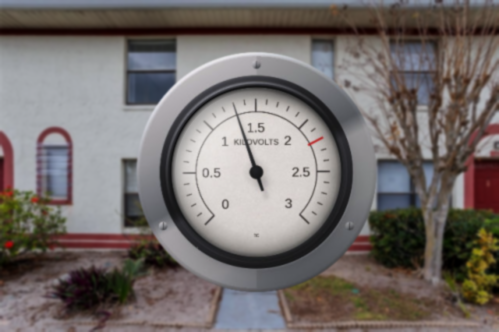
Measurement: 1.3 kV
